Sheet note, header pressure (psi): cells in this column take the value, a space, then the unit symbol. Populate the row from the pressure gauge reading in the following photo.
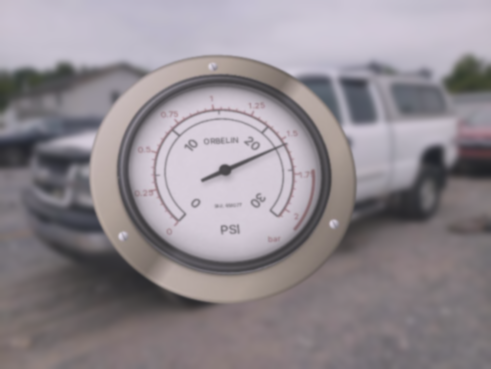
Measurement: 22.5 psi
